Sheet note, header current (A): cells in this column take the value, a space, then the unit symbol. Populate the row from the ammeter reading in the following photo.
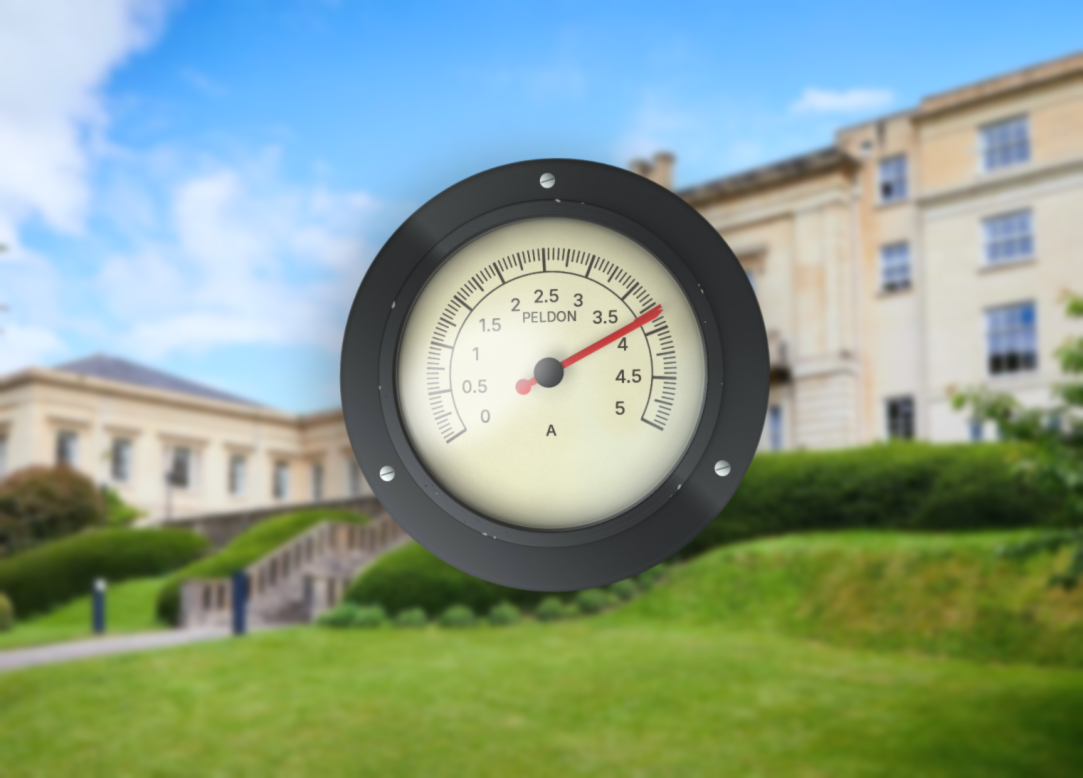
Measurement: 3.85 A
